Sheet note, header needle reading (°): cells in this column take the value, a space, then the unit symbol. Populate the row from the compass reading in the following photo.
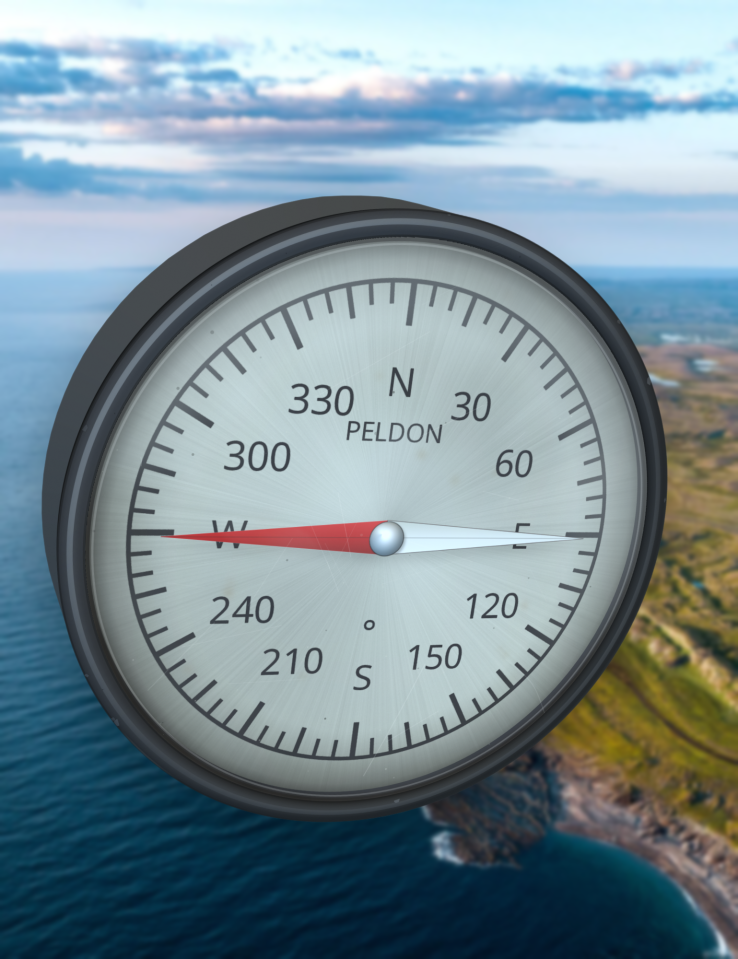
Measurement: 270 °
